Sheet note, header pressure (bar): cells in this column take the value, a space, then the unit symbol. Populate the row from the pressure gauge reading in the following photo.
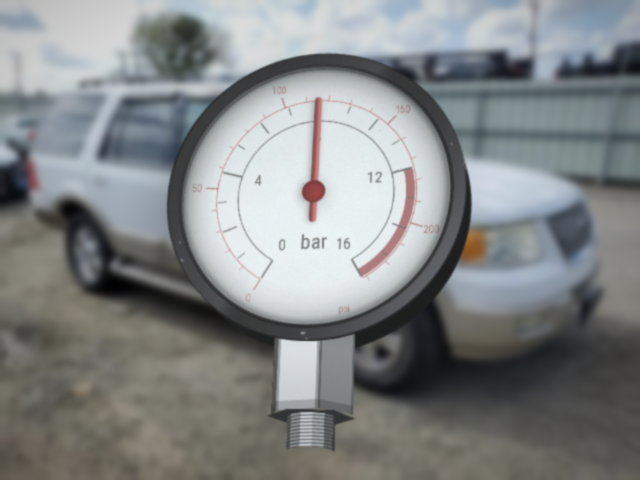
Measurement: 8 bar
